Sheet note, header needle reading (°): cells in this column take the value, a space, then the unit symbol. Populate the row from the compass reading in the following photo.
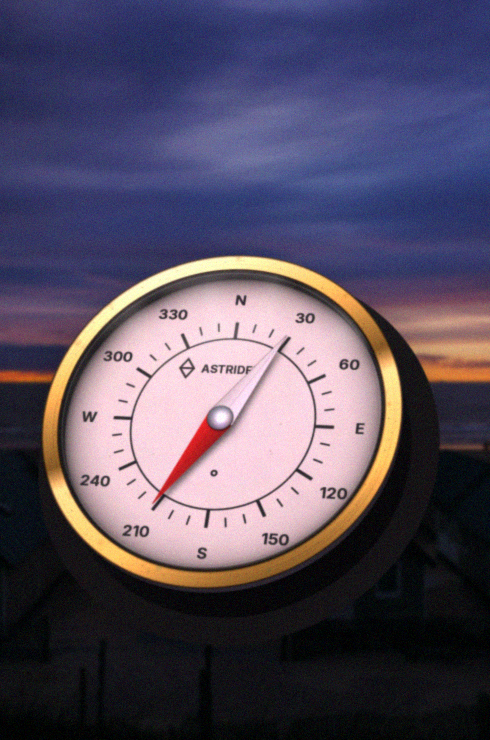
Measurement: 210 °
